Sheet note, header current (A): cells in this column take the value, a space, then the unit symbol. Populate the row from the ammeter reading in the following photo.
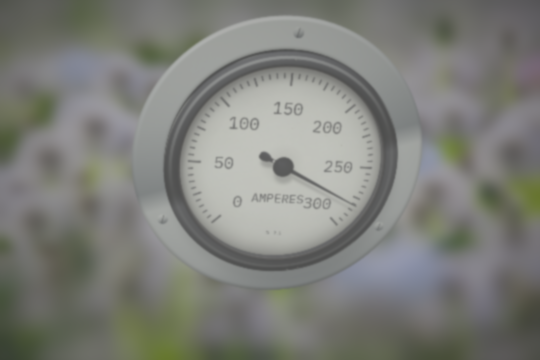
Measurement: 280 A
